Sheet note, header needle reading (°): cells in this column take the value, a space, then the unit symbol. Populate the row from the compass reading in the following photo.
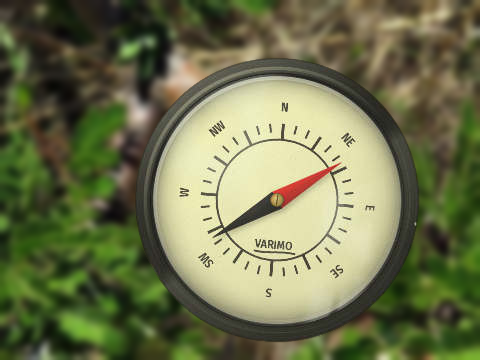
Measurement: 55 °
